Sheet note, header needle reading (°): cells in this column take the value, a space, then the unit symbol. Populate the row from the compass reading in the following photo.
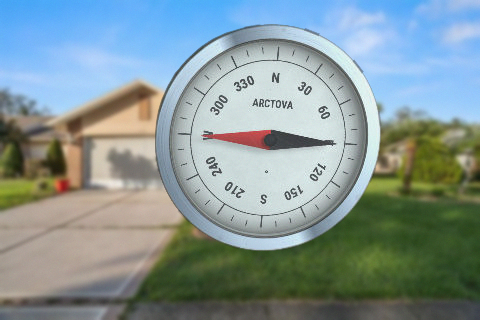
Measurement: 270 °
